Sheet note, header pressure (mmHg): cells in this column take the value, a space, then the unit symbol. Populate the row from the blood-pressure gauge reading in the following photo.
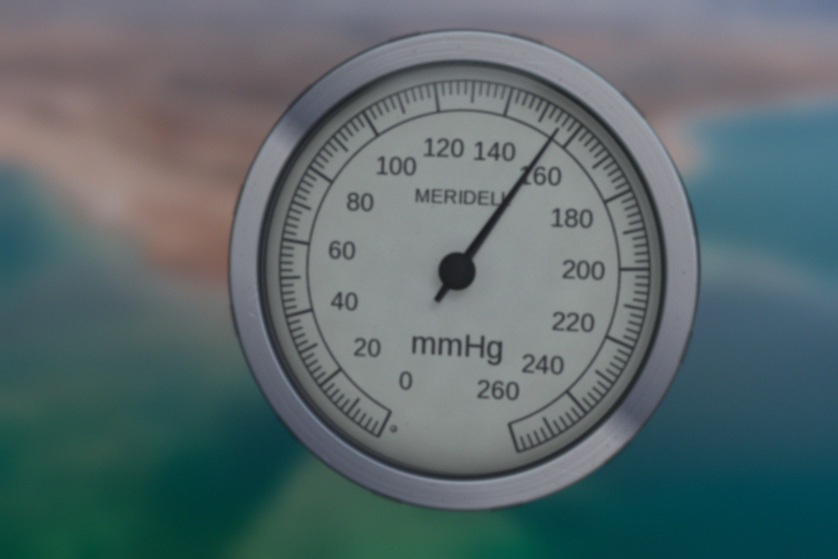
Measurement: 156 mmHg
